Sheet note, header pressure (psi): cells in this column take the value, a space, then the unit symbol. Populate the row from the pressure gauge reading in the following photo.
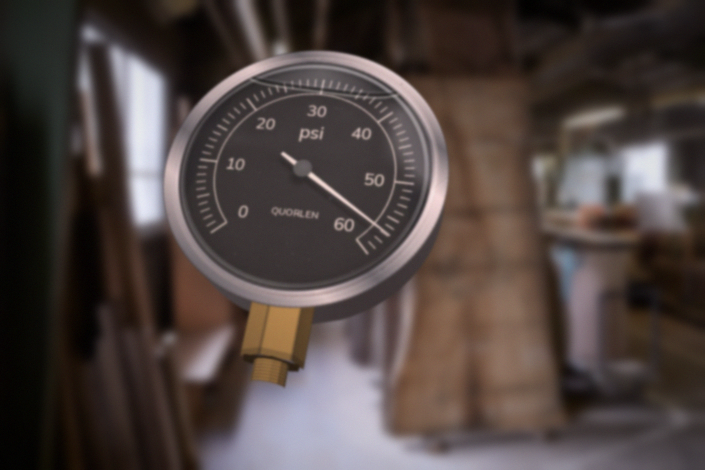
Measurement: 57 psi
